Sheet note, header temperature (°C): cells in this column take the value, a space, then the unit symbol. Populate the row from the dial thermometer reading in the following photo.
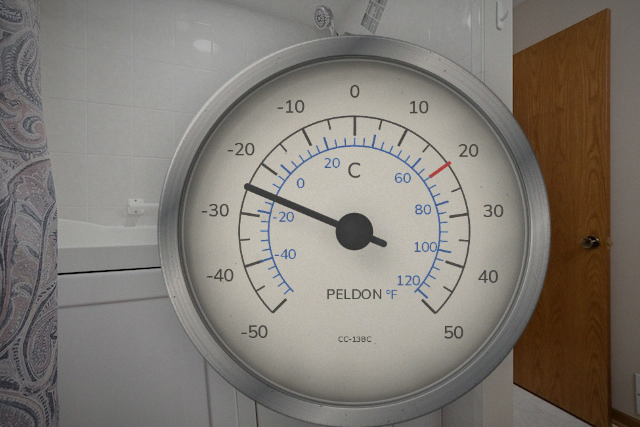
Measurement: -25 °C
